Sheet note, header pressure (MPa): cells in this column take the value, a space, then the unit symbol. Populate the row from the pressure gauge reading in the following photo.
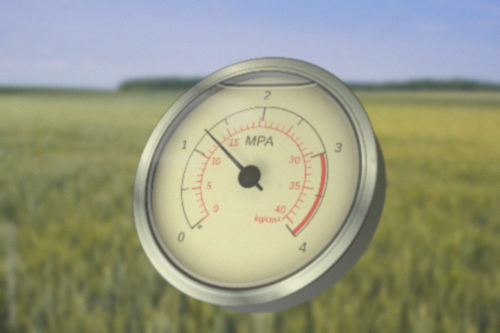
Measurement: 1.25 MPa
